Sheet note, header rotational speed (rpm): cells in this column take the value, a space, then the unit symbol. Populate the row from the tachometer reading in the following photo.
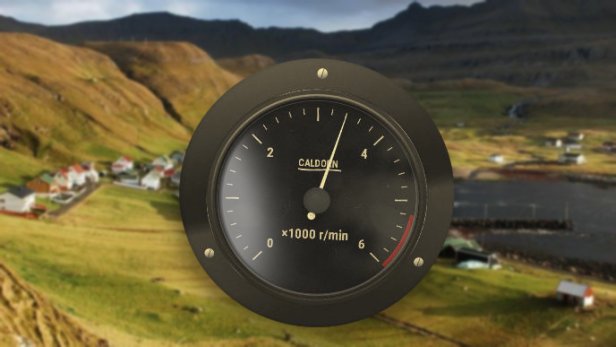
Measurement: 3400 rpm
